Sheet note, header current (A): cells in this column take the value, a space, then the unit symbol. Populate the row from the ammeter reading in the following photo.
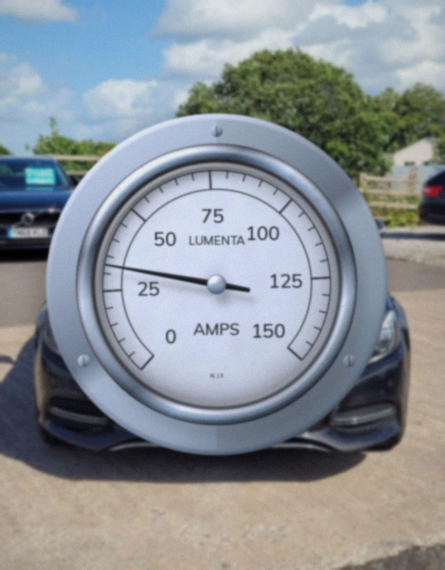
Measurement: 32.5 A
